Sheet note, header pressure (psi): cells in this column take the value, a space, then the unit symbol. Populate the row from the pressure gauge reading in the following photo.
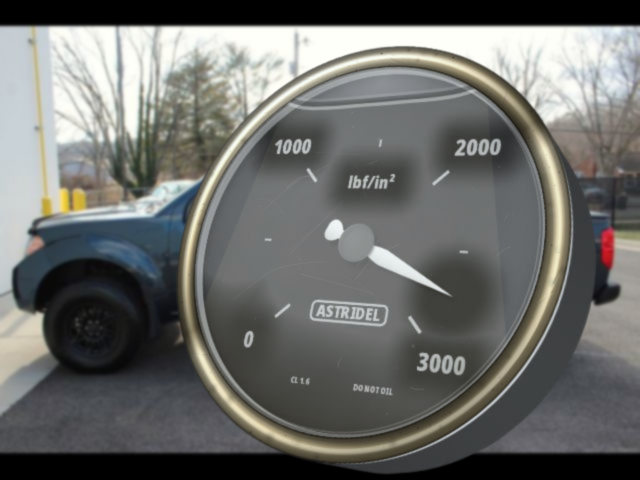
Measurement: 2750 psi
